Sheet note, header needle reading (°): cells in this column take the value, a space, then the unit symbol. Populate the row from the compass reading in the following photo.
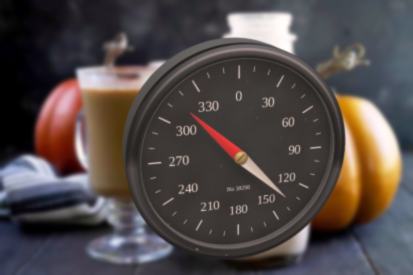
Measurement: 315 °
